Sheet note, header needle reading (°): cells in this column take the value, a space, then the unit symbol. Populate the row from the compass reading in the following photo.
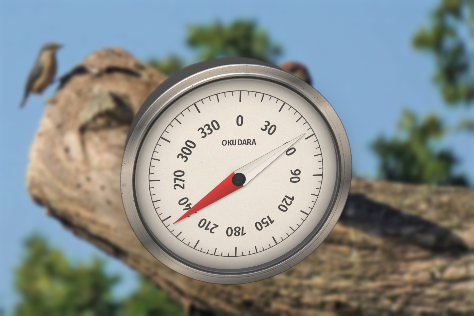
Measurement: 235 °
